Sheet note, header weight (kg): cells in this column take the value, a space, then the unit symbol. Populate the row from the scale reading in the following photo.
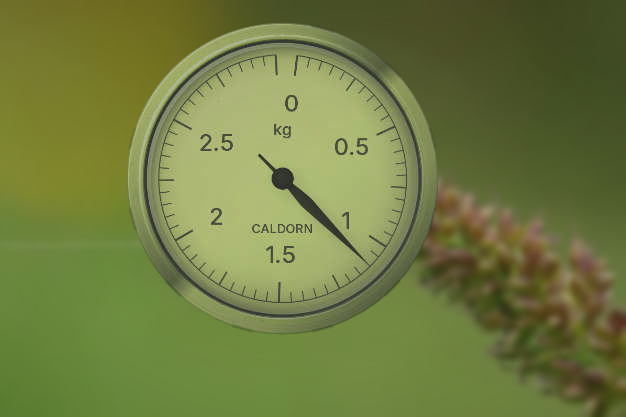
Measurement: 1.1 kg
